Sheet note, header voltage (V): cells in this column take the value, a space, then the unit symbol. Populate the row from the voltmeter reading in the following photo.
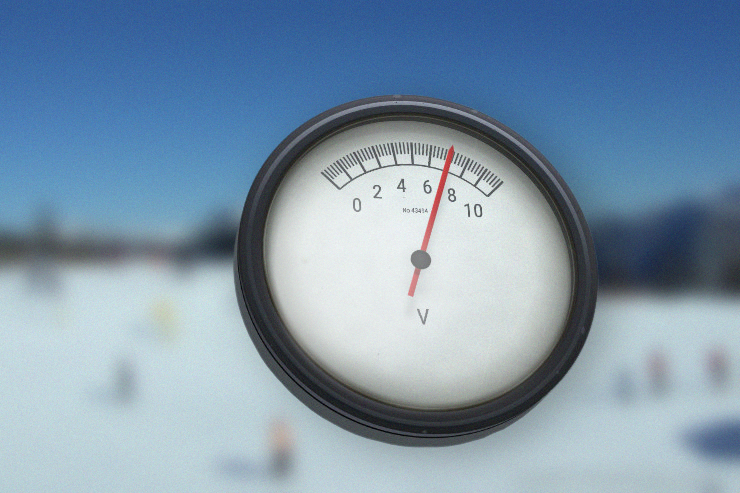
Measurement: 7 V
